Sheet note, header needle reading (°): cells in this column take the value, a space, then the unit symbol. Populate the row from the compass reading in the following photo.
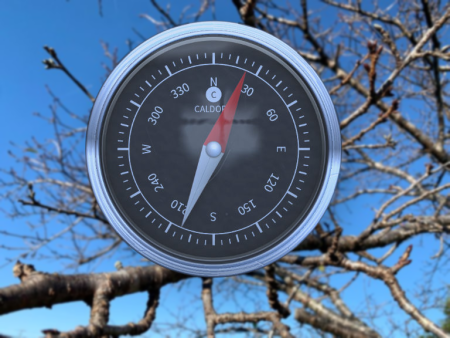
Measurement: 22.5 °
